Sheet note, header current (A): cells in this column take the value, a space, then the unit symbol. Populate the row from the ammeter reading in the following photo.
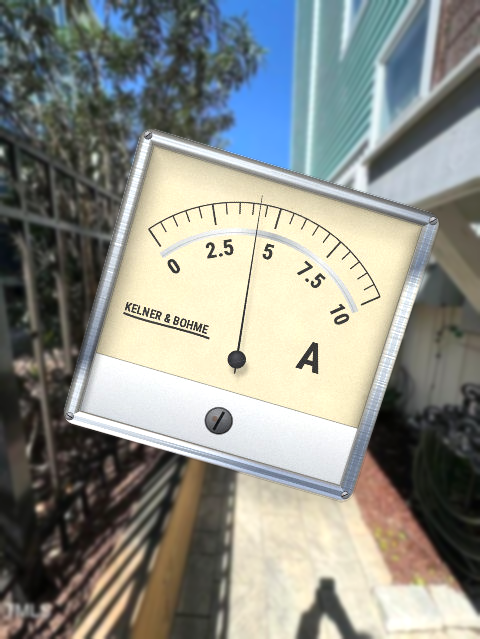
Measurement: 4.25 A
